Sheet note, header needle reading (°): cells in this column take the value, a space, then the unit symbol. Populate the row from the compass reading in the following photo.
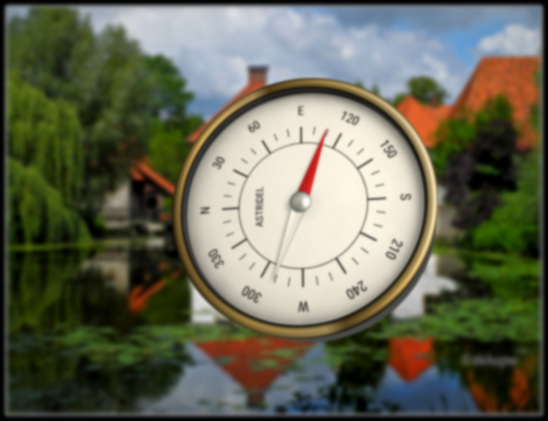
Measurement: 110 °
